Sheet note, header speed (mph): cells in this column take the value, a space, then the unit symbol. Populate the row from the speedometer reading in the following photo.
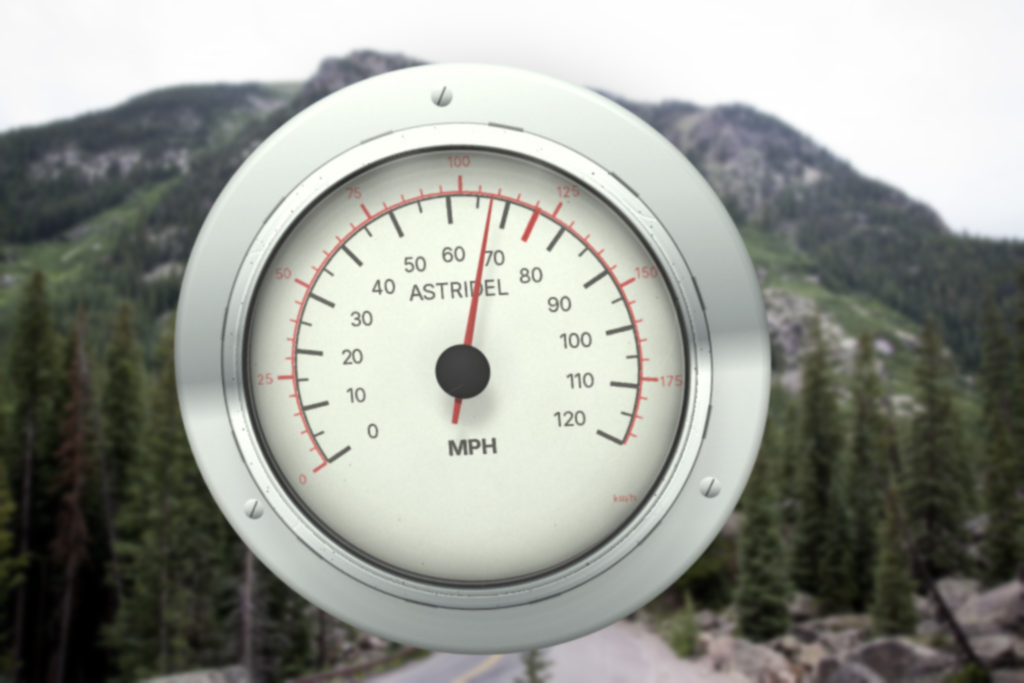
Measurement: 67.5 mph
